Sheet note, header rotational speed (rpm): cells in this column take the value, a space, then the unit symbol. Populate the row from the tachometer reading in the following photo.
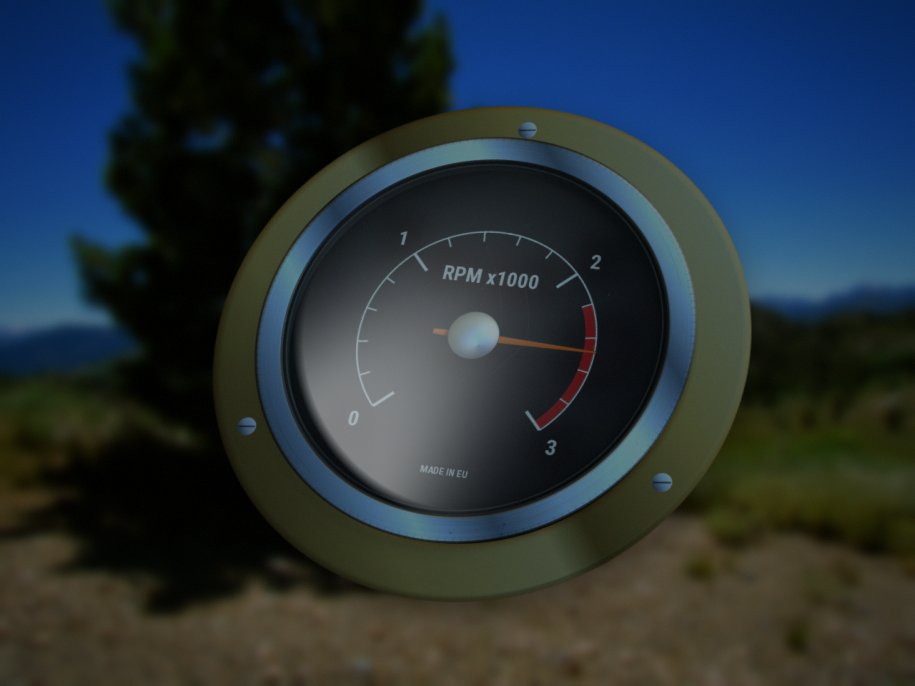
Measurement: 2500 rpm
